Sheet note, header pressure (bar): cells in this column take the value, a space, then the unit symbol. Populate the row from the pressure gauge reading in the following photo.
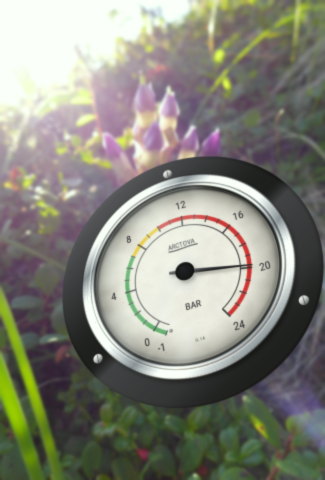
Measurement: 20 bar
